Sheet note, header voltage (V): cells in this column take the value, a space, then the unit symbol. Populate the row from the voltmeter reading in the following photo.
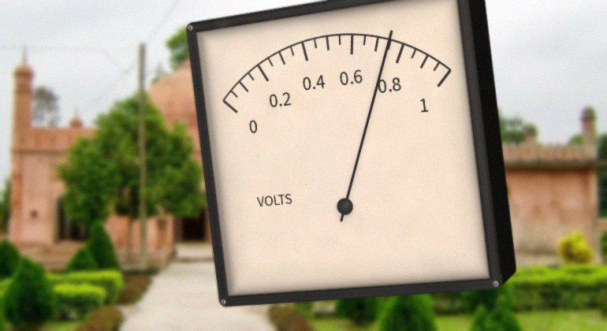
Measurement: 0.75 V
